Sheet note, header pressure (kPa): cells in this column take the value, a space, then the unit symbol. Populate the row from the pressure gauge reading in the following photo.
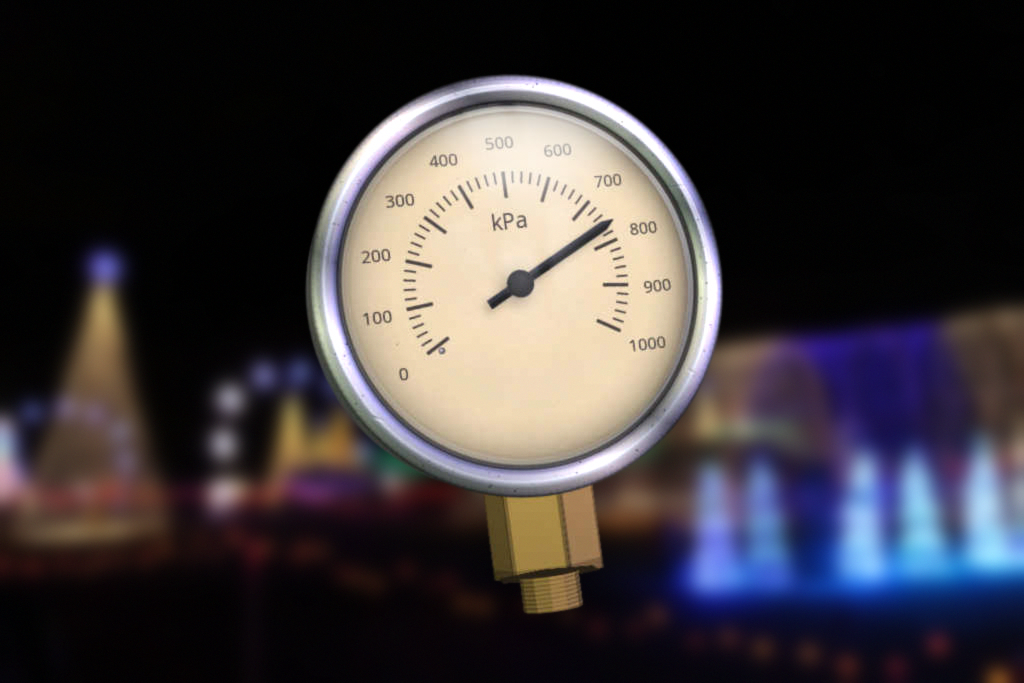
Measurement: 760 kPa
